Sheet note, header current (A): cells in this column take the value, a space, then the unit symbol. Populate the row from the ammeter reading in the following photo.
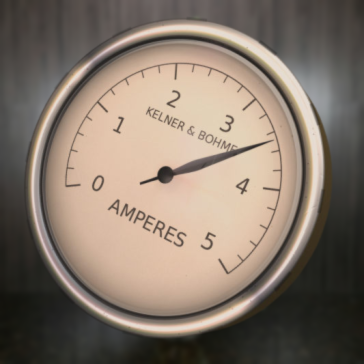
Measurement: 3.5 A
